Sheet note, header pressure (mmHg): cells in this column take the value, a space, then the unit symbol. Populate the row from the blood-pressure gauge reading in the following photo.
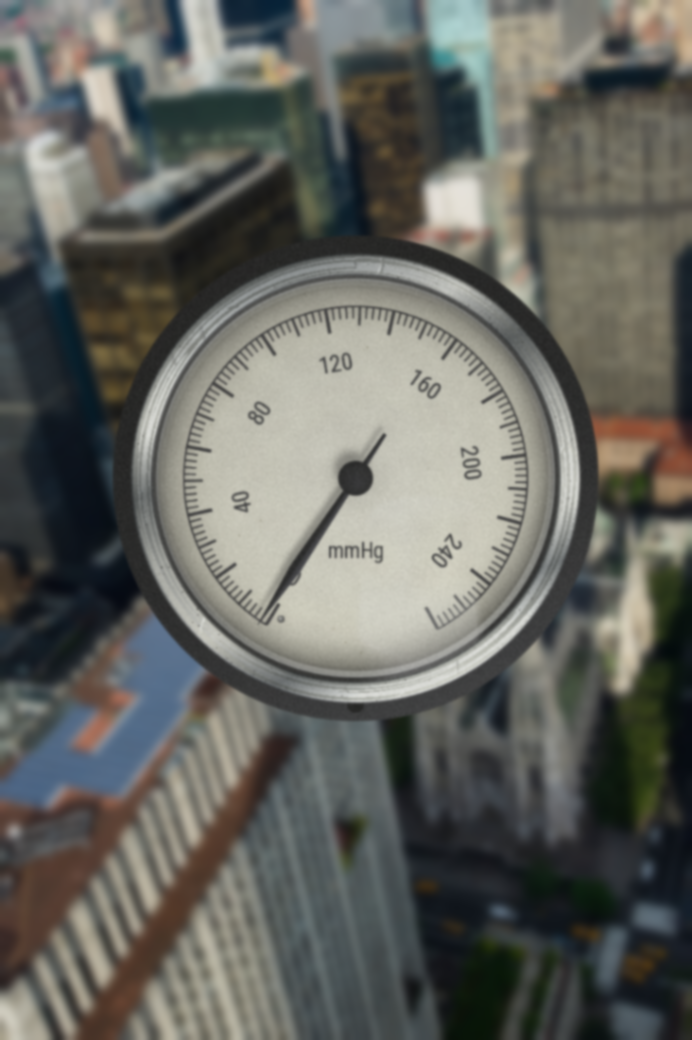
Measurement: 2 mmHg
